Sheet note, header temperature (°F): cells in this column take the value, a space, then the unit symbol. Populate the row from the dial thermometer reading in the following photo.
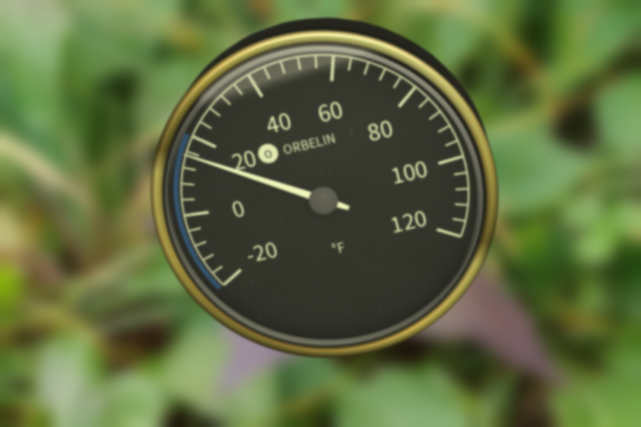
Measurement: 16 °F
